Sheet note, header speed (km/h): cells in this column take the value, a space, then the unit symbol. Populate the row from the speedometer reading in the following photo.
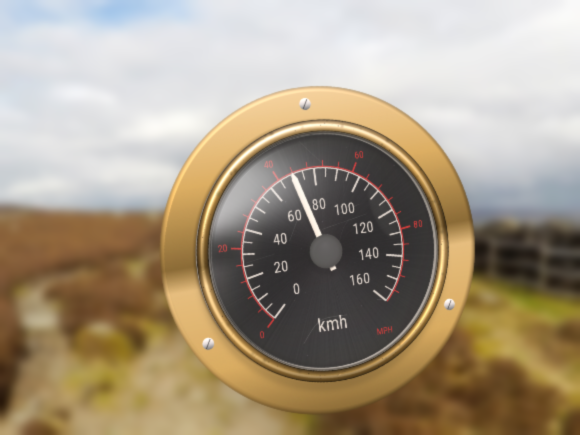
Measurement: 70 km/h
